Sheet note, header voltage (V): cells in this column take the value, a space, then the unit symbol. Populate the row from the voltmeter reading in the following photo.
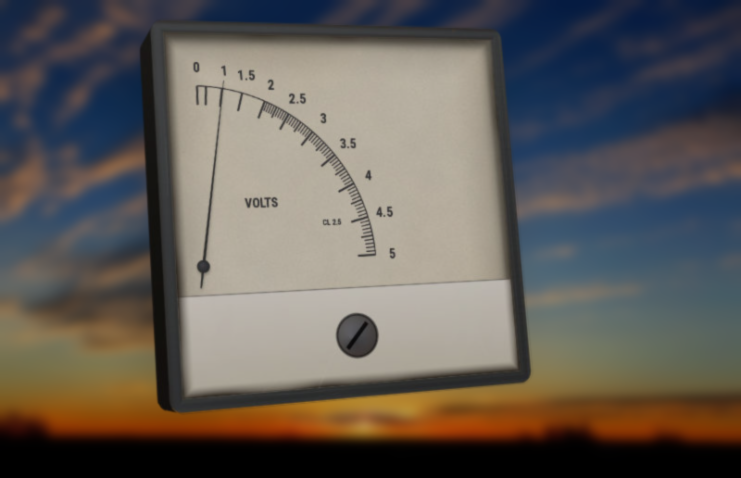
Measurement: 1 V
